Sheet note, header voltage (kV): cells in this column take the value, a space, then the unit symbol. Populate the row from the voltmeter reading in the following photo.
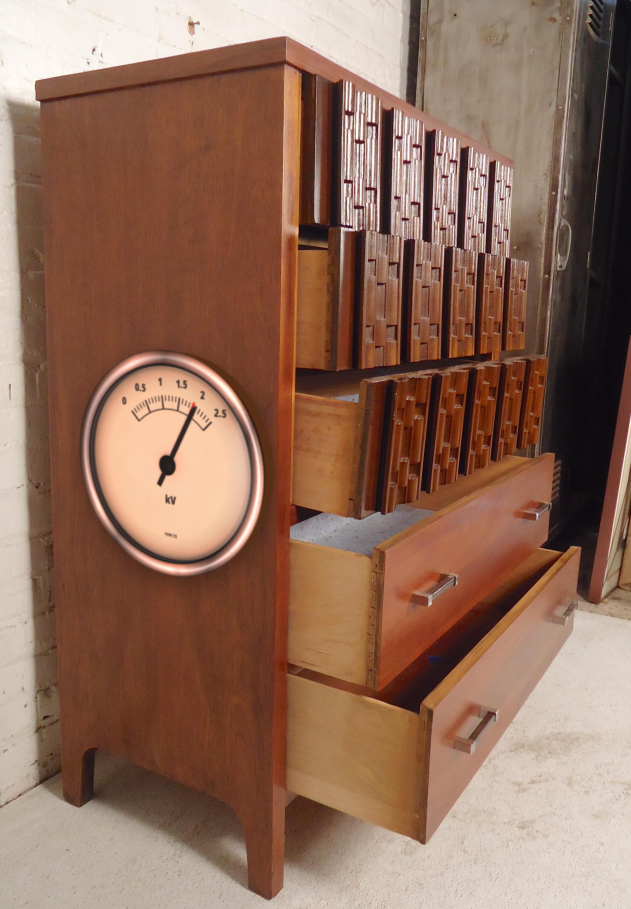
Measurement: 2 kV
